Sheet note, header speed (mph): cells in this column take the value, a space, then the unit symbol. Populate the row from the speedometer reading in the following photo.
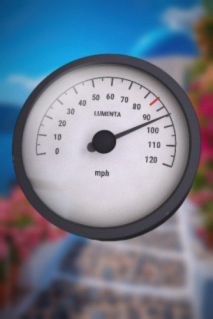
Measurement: 95 mph
